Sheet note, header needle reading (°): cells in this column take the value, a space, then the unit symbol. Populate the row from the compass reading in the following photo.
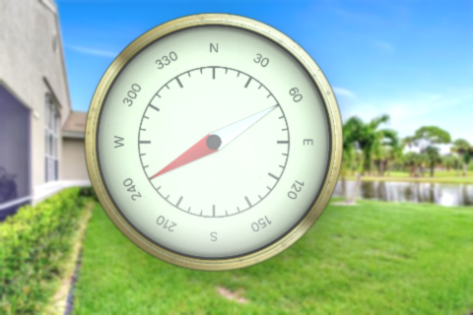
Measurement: 240 °
